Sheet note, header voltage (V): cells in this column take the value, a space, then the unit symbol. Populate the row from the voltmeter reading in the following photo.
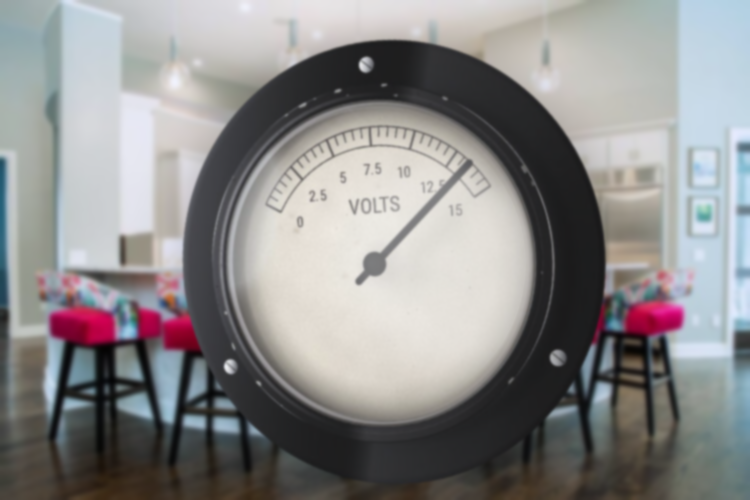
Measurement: 13.5 V
